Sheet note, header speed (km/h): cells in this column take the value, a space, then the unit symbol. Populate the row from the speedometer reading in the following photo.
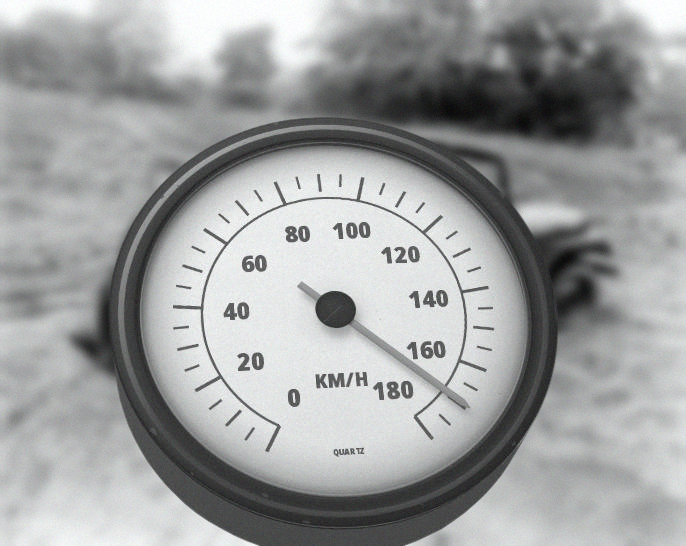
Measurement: 170 km/h
